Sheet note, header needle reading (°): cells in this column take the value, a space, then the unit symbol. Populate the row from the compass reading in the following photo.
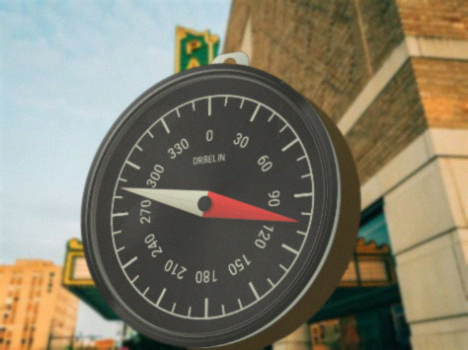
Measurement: 105 °
